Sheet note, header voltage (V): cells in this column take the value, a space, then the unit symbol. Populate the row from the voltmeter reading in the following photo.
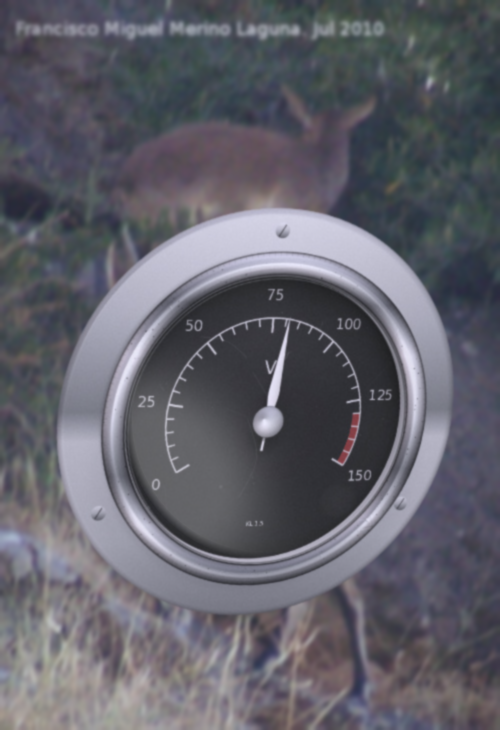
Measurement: 80 V
